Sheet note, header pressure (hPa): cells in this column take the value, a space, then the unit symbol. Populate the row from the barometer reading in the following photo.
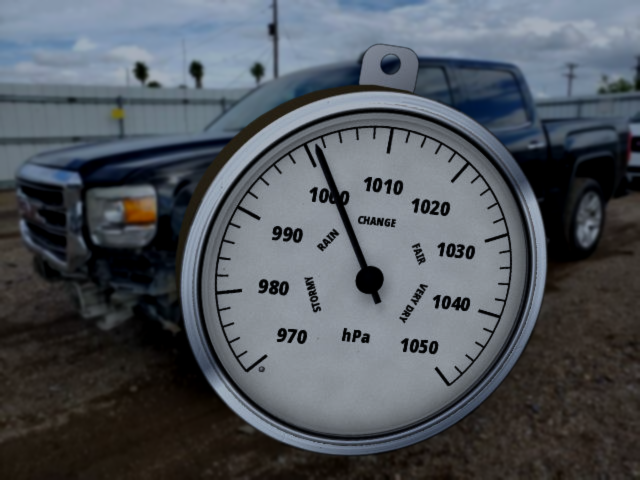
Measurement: 1001 hPa
